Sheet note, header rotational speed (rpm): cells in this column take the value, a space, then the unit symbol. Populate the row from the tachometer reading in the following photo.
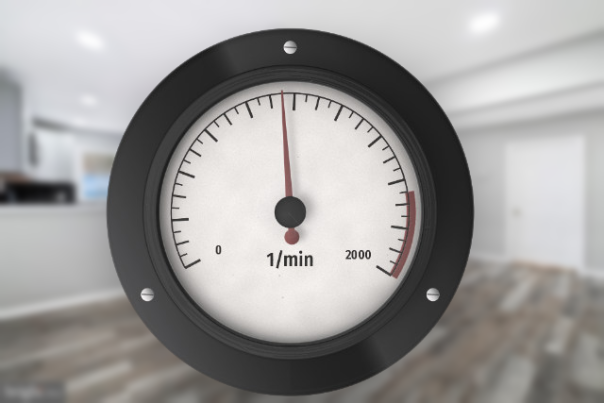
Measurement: 950 rpm
